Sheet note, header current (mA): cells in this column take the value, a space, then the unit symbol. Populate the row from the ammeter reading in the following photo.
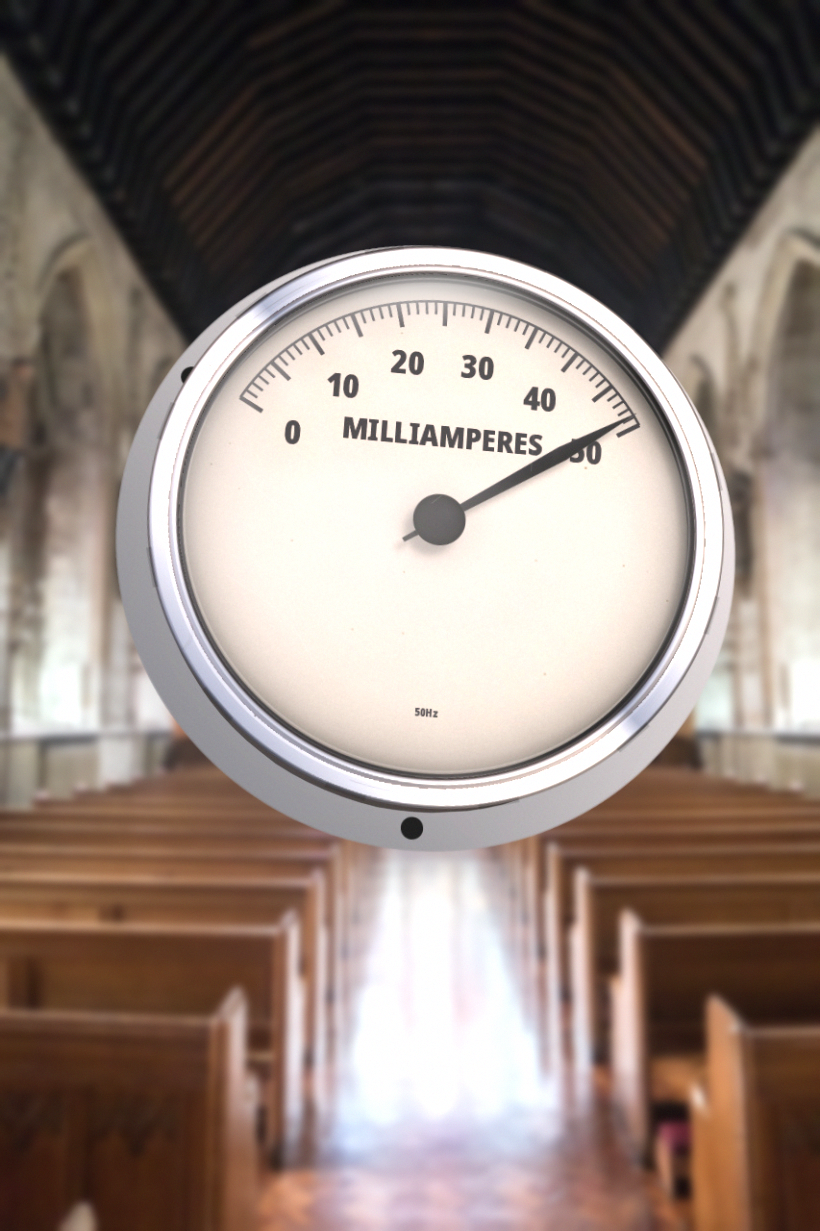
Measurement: 49 mA
